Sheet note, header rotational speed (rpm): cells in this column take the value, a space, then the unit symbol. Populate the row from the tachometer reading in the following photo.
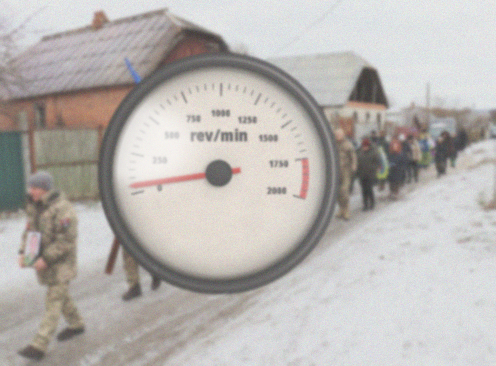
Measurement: 50 rpm
